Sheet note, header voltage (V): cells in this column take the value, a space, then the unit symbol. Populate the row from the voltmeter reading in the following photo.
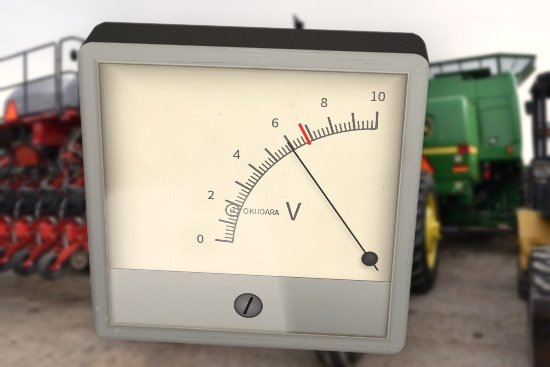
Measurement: 6 V
